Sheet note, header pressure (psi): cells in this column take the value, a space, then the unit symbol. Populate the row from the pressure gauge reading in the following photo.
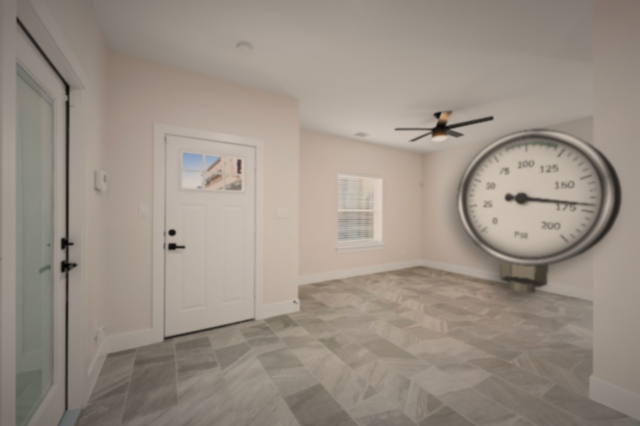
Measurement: 170 psi
